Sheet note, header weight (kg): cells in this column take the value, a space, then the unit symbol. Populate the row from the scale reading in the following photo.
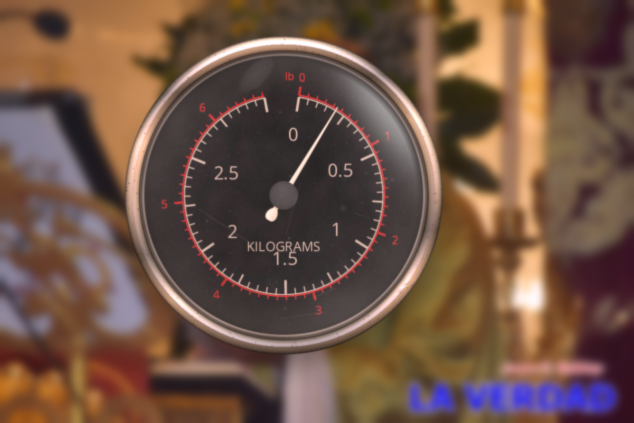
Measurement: 0.2 kg
